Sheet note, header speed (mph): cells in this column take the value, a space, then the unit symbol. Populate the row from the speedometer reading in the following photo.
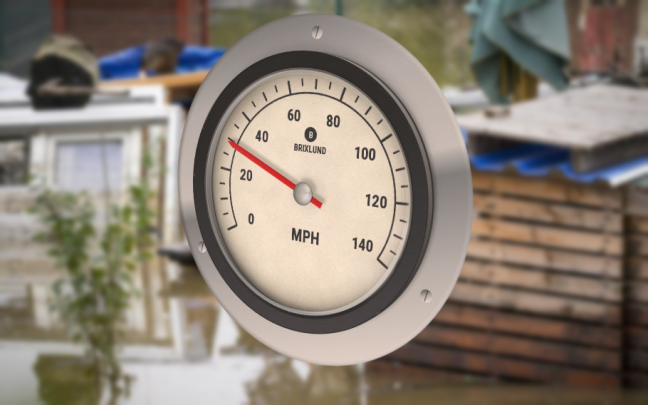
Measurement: 30 mph
